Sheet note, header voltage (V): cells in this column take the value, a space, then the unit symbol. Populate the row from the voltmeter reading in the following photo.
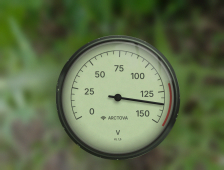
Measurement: 135 V
